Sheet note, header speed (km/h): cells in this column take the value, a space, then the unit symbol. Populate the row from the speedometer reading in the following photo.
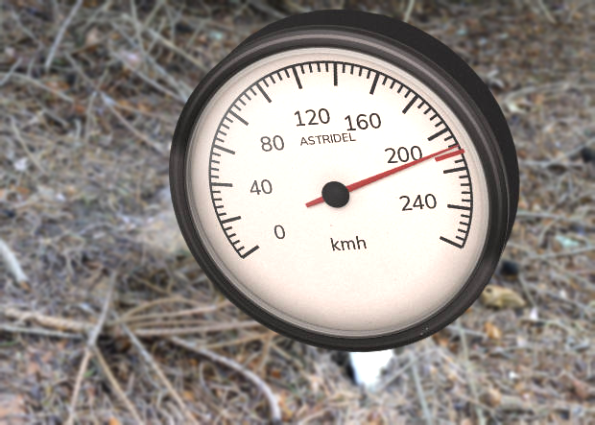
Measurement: 208 km/h
